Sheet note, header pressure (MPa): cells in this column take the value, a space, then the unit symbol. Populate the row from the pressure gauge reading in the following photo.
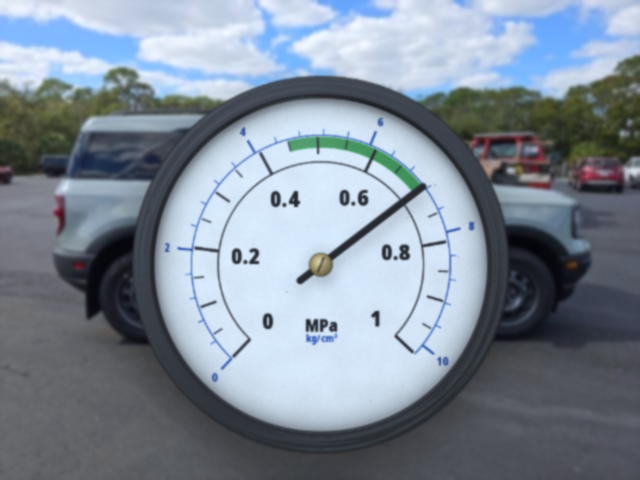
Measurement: 0.7 MPa
